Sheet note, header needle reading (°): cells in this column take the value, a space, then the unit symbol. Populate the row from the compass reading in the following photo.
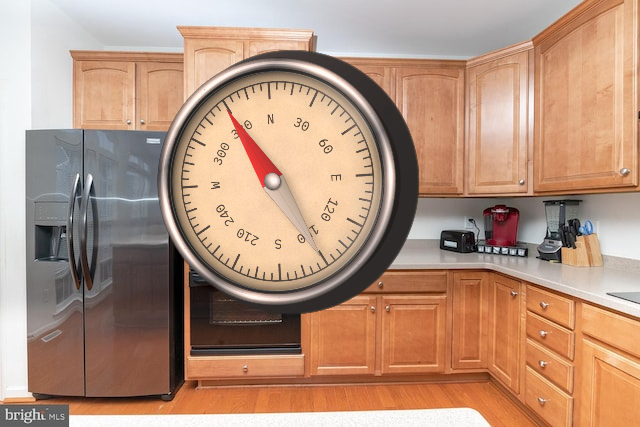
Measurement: 330 °
